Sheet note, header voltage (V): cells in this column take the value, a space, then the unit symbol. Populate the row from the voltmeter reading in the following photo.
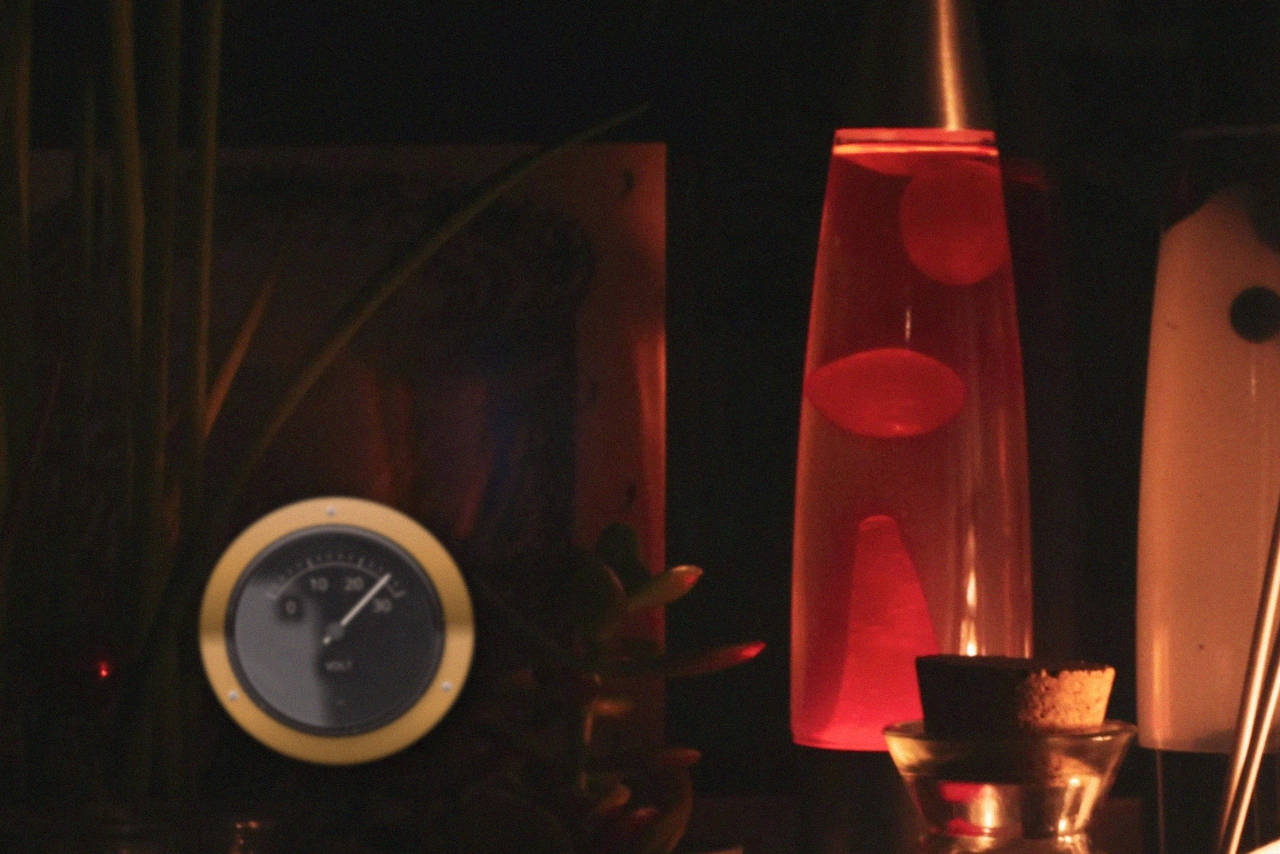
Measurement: 26 V
